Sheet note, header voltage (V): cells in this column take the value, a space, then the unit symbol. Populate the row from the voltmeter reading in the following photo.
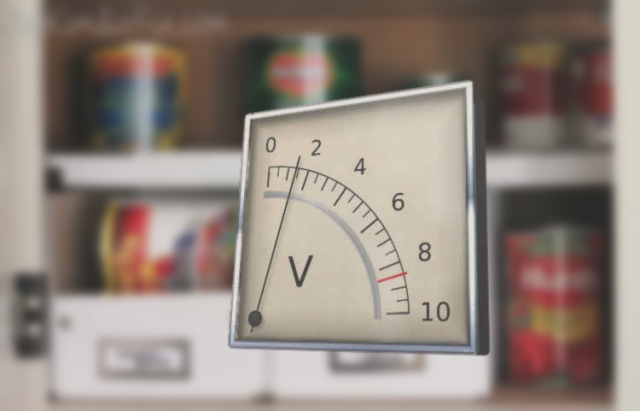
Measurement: 1.5 V
